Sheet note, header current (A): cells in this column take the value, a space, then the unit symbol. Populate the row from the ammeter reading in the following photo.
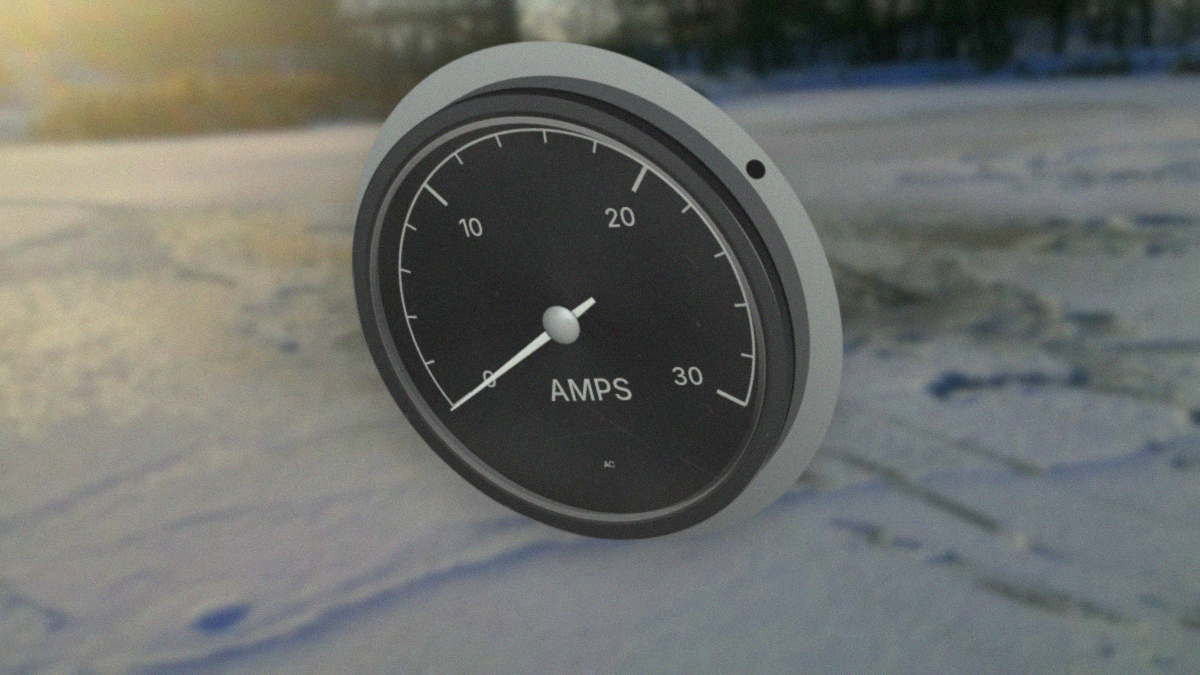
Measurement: 0 A
